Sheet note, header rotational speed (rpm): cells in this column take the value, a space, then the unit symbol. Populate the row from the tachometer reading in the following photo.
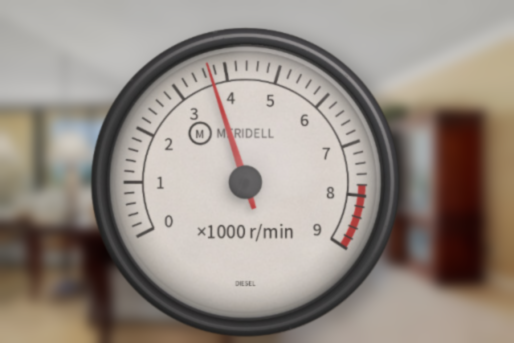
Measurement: 3700 rpm
